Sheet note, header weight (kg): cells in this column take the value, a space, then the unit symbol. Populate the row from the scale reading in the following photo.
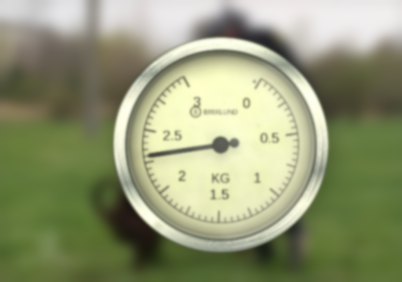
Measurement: 2.3 kg
